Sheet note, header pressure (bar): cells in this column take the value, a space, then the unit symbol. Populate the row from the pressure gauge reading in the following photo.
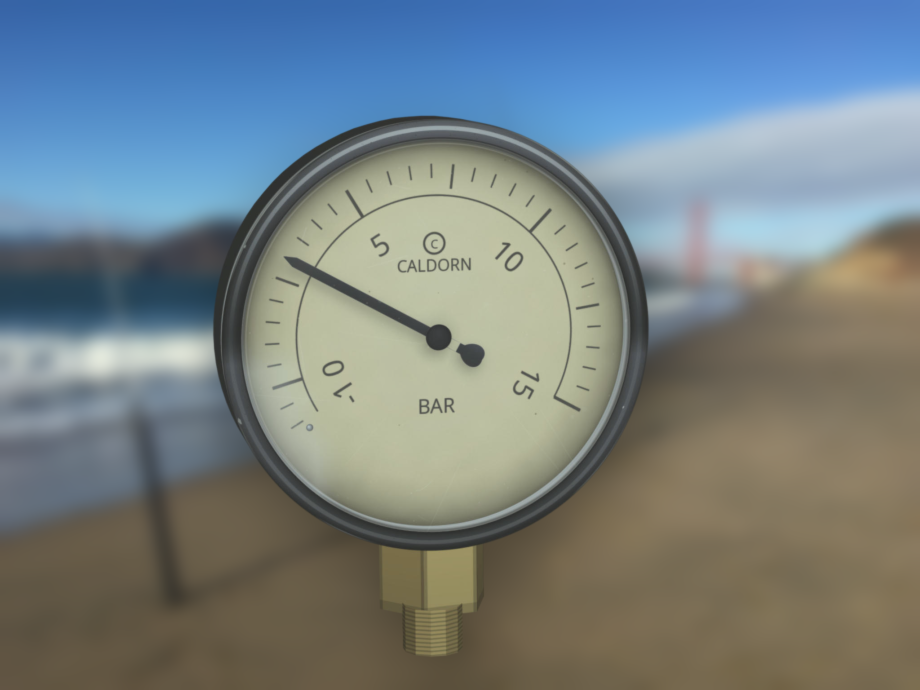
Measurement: 3 bar
